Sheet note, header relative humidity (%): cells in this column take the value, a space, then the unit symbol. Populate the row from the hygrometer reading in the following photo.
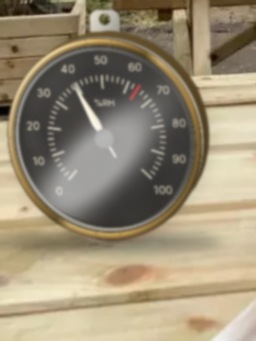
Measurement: 40 %
